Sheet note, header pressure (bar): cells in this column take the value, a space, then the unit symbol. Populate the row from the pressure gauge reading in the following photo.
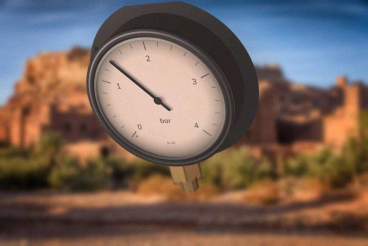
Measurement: 1.4 bar
